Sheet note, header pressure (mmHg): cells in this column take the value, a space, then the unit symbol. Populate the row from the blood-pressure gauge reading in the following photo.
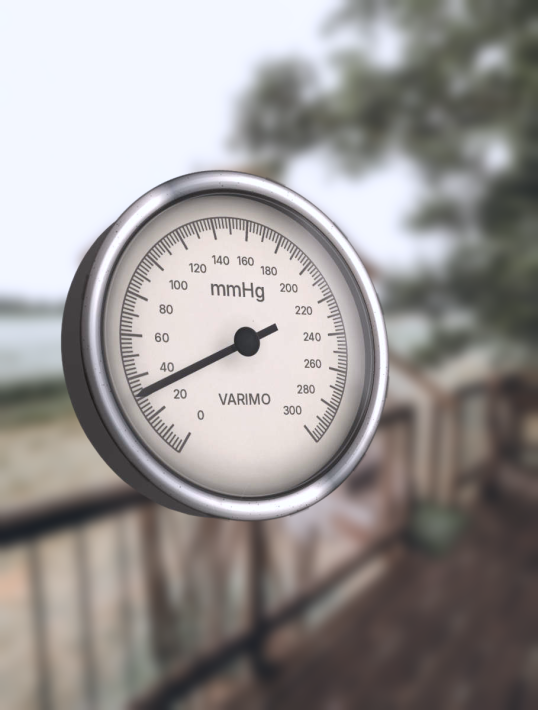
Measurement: 32 mmHg
